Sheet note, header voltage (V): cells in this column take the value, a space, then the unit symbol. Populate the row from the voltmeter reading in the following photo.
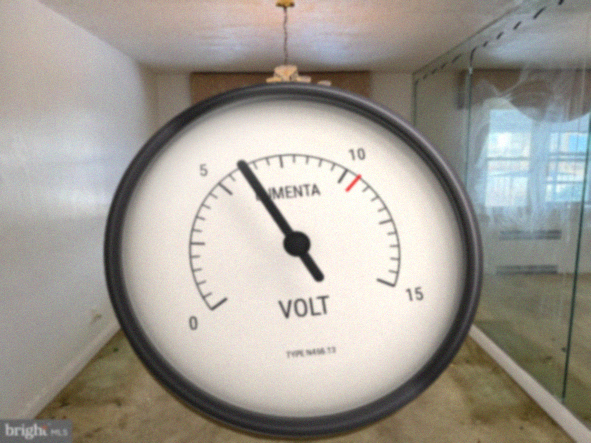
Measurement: 6 V
